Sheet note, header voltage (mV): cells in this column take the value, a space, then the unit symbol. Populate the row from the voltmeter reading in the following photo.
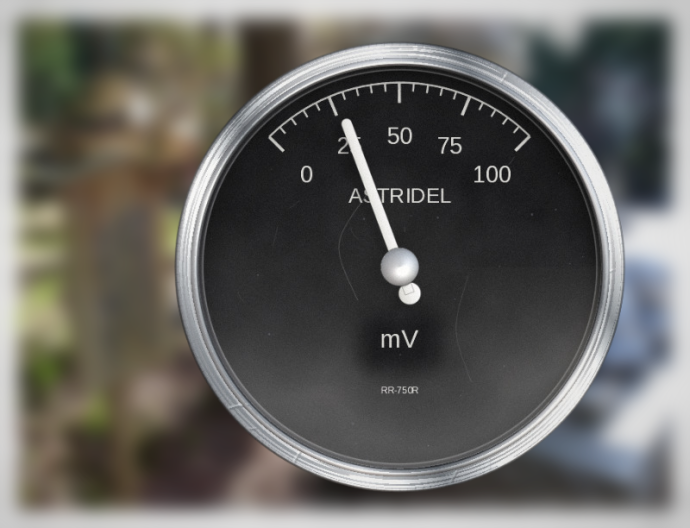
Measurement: 27.5 mV
